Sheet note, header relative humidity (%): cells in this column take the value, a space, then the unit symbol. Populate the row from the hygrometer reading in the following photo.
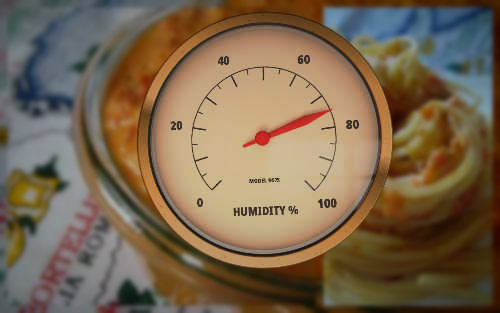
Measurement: 75 %
